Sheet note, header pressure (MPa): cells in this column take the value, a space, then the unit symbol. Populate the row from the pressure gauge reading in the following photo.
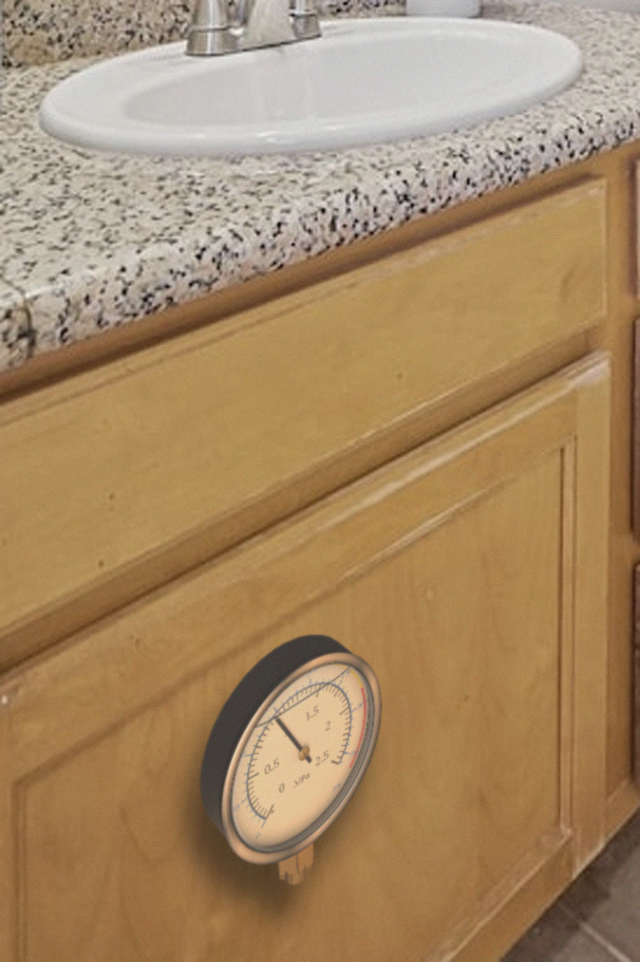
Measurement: 1 MPa
